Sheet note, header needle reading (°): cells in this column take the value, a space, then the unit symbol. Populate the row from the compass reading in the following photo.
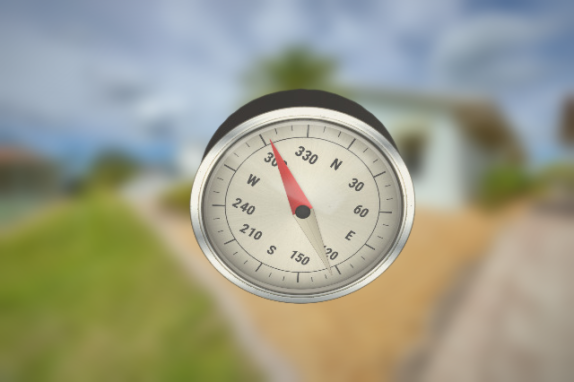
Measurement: 305 °
